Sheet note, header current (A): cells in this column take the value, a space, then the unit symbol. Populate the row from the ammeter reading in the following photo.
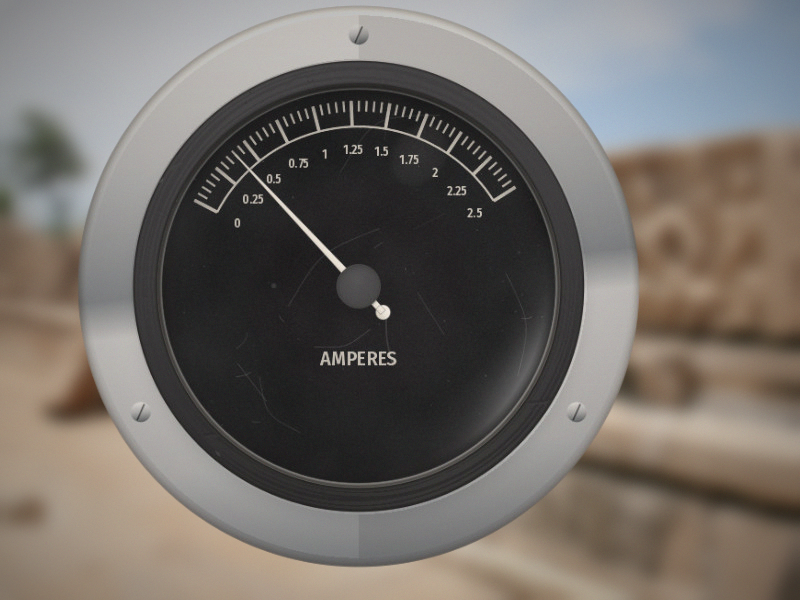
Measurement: 0.4 A
